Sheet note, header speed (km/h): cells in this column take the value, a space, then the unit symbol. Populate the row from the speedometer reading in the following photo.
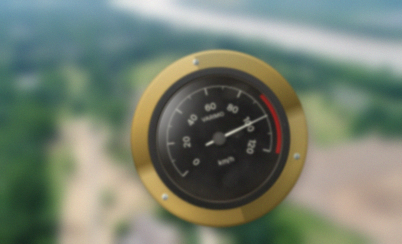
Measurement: 100 km/h
